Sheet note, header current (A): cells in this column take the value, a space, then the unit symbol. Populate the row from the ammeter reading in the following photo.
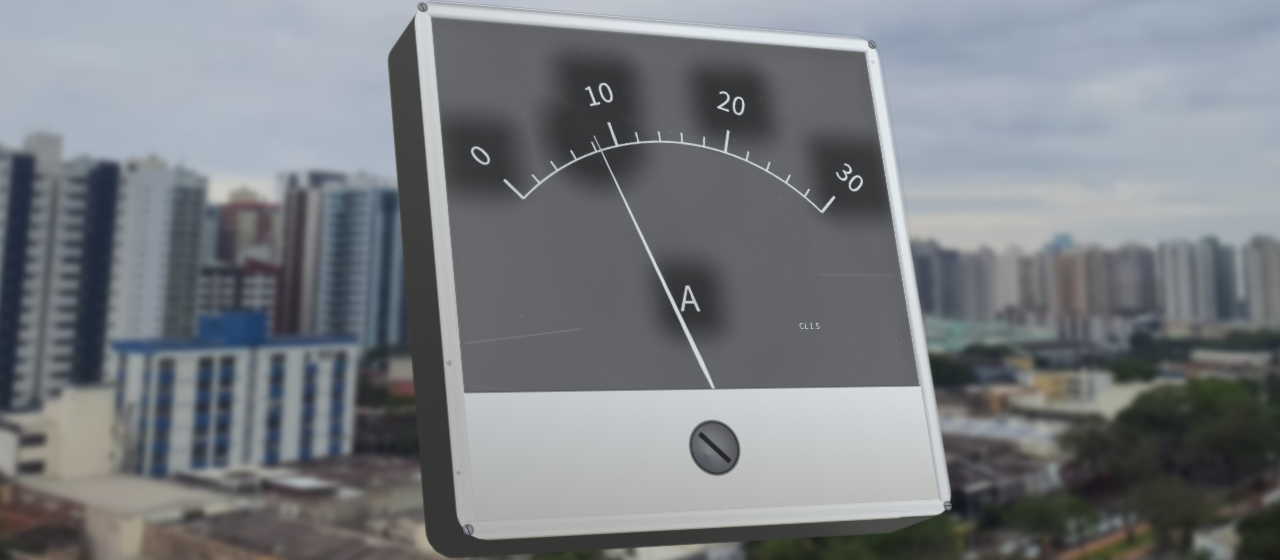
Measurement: 8 A
